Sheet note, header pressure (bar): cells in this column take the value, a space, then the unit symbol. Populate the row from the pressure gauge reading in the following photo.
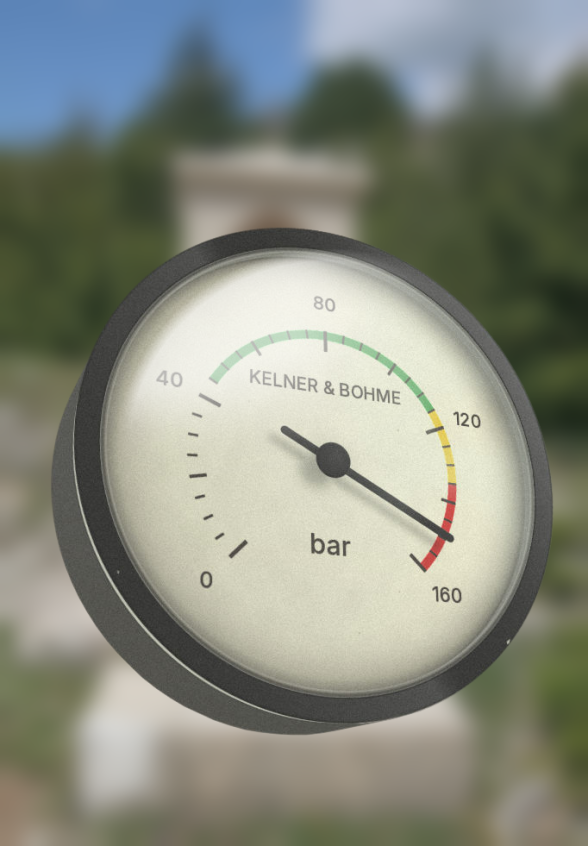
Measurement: 150 bar
